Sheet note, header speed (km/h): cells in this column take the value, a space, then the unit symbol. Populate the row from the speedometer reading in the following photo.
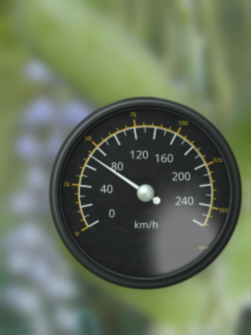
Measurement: 70 km/h
